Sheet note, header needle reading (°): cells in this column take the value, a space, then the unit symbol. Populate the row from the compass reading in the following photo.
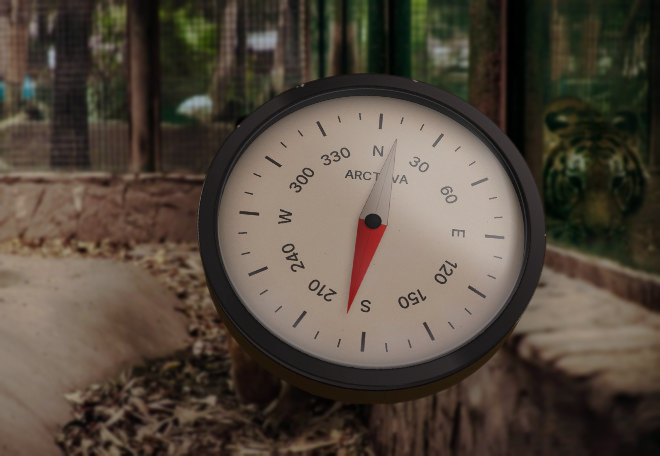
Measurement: 190 °
